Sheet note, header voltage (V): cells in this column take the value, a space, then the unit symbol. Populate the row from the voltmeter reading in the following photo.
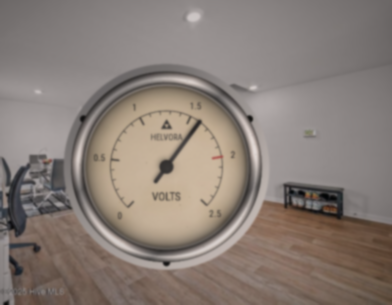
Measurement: 1.6 V
